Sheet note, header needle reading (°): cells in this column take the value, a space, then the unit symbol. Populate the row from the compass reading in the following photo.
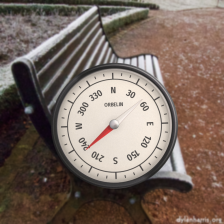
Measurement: 230 °
